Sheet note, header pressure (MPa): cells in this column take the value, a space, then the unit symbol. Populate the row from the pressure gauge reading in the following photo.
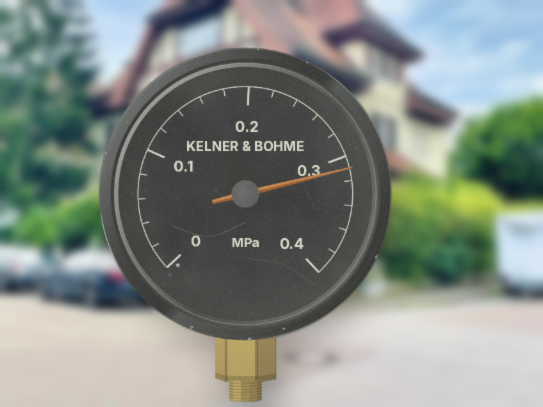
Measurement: 0.31 MPa
